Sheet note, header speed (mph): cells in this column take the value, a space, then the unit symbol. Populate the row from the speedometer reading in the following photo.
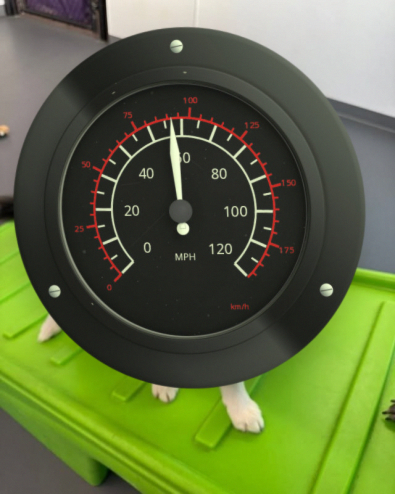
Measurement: 57.5 mph
